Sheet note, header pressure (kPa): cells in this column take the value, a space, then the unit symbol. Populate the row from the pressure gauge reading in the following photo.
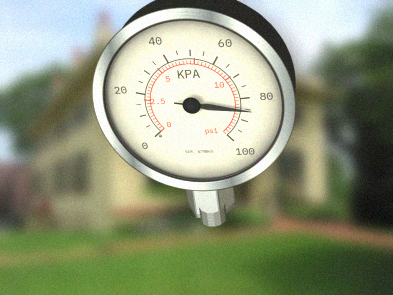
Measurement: 85 kPa
